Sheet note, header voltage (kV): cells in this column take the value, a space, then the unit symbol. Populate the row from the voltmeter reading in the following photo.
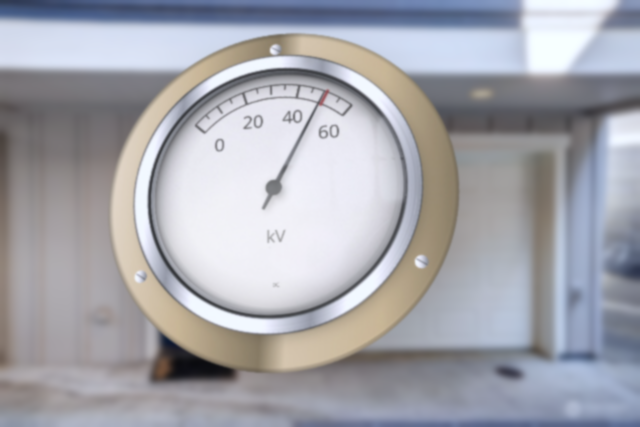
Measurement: 50 kV
